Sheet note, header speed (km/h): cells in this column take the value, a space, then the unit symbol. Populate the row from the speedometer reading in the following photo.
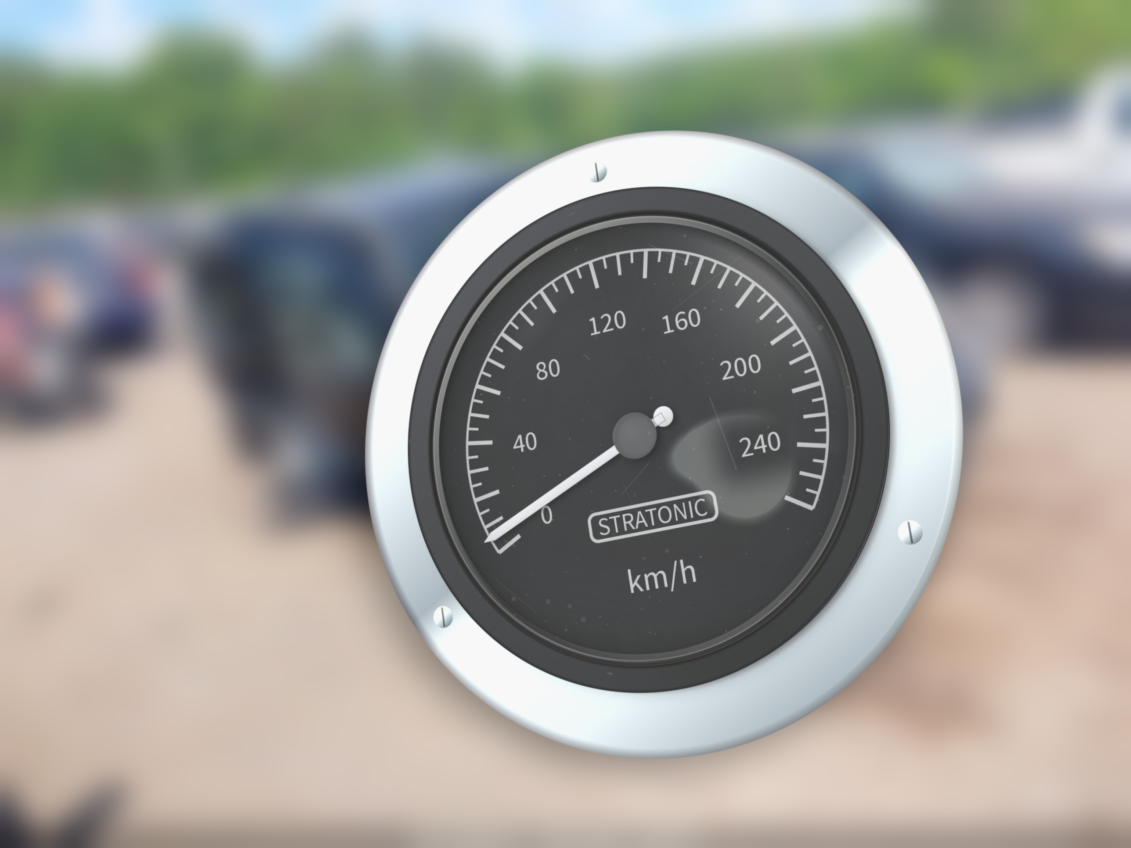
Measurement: 5 km/h
